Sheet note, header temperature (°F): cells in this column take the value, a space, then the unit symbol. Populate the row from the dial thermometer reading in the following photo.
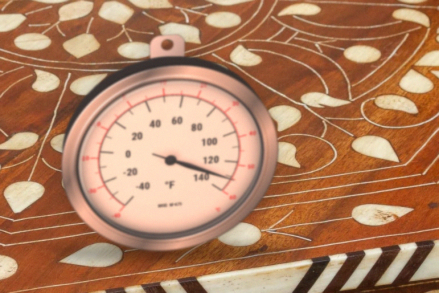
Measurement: 130 °F
